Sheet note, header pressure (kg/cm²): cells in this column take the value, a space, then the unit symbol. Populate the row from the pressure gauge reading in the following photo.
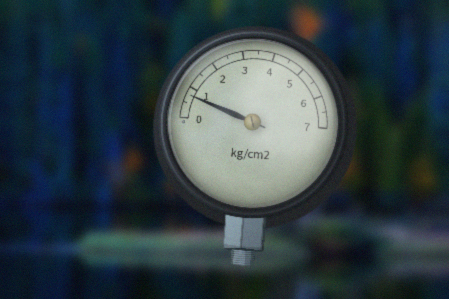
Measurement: 0.75 kg/cm²
